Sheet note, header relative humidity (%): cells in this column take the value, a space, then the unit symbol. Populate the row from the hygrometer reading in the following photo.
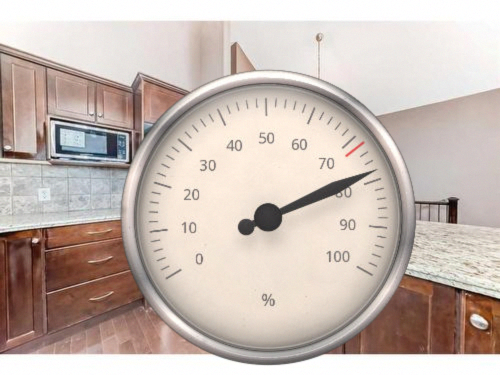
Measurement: 78 %
